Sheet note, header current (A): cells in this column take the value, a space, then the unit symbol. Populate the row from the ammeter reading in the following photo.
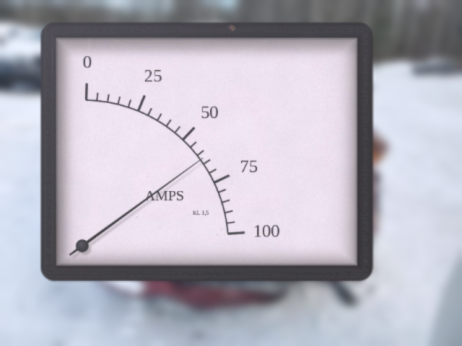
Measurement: 62.5 A
